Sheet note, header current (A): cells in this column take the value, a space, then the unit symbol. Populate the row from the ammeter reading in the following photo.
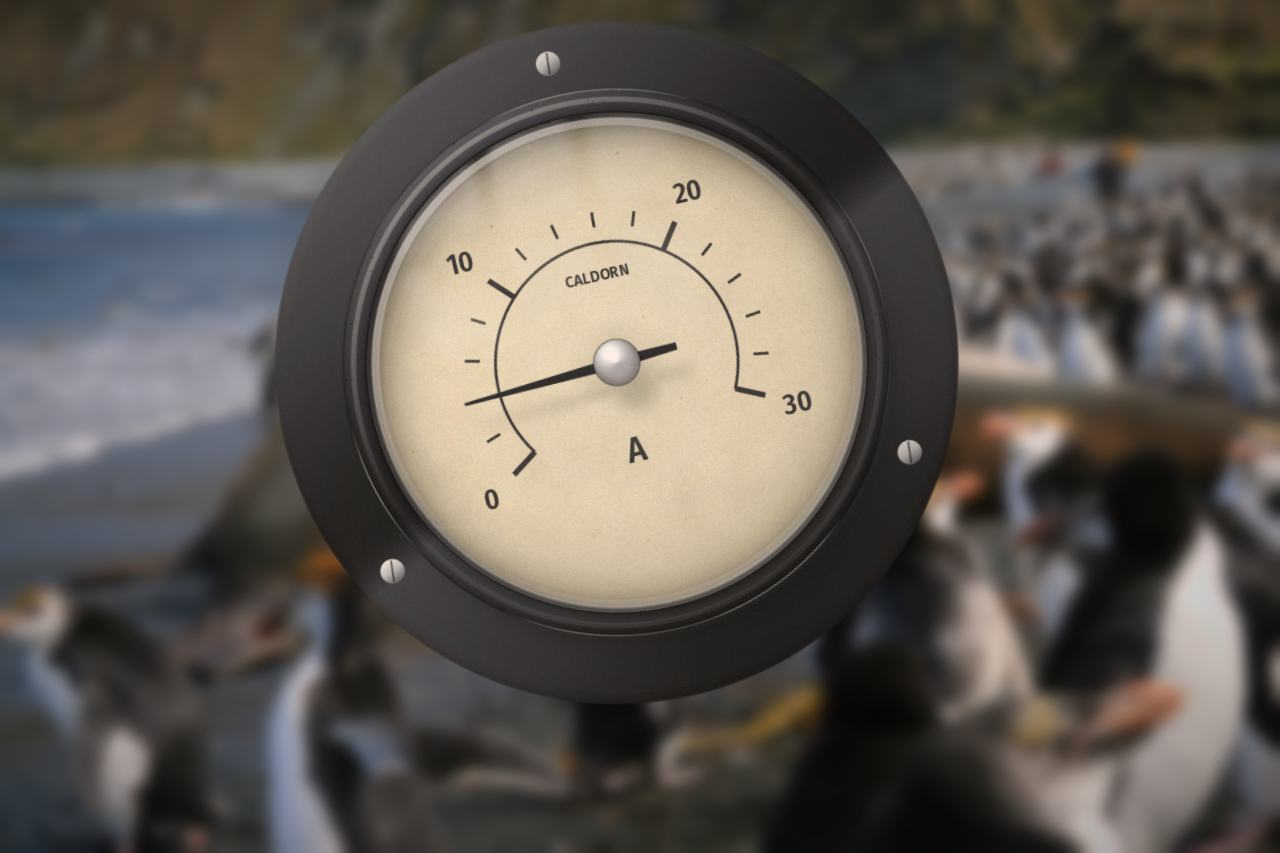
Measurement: 4 A
